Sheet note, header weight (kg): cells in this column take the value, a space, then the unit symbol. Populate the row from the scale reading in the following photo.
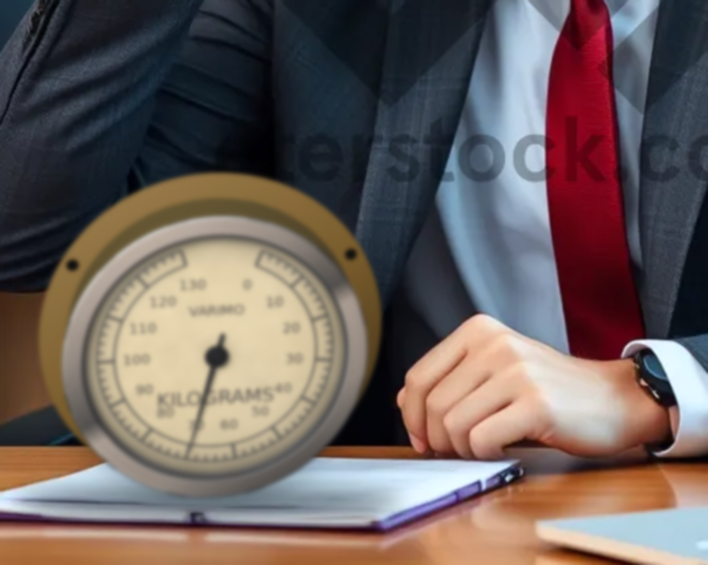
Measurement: 70 kg
